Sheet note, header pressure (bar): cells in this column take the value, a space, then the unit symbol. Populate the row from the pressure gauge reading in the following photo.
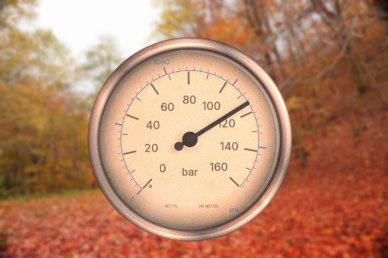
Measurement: 115 bar
